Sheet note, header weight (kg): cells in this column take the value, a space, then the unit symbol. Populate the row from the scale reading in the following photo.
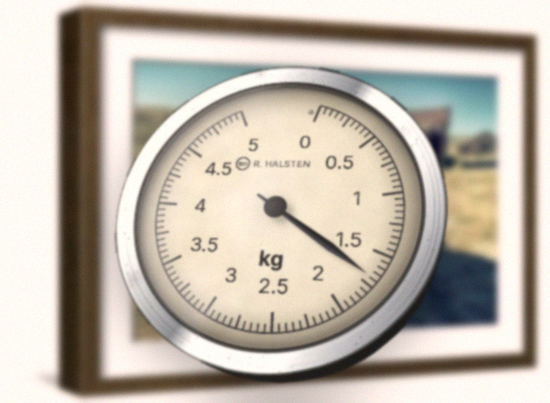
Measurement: 1.7 kg
